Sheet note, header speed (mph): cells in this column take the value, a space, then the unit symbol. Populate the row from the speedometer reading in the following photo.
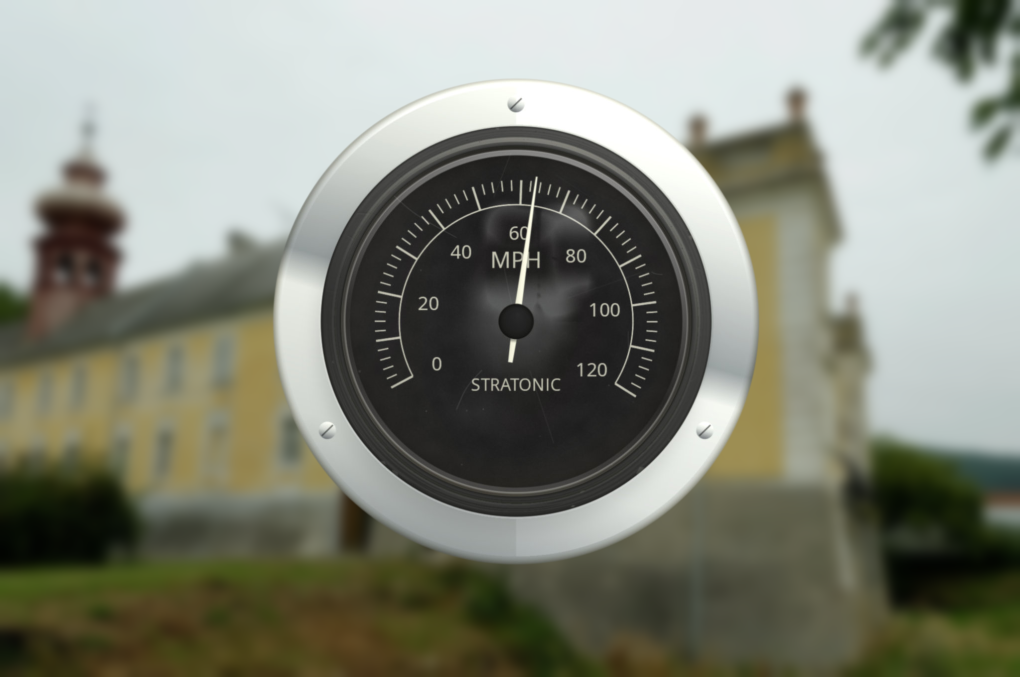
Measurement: 63 mph
